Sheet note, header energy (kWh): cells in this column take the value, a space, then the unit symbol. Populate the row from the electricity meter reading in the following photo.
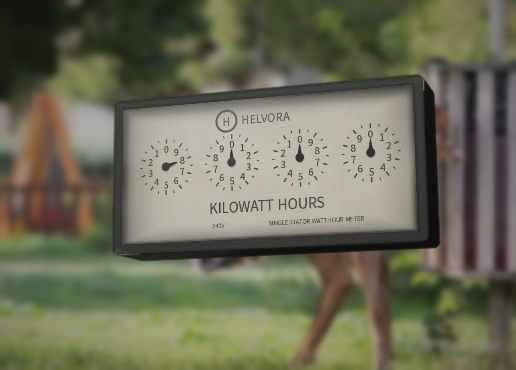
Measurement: 8000 kWh
